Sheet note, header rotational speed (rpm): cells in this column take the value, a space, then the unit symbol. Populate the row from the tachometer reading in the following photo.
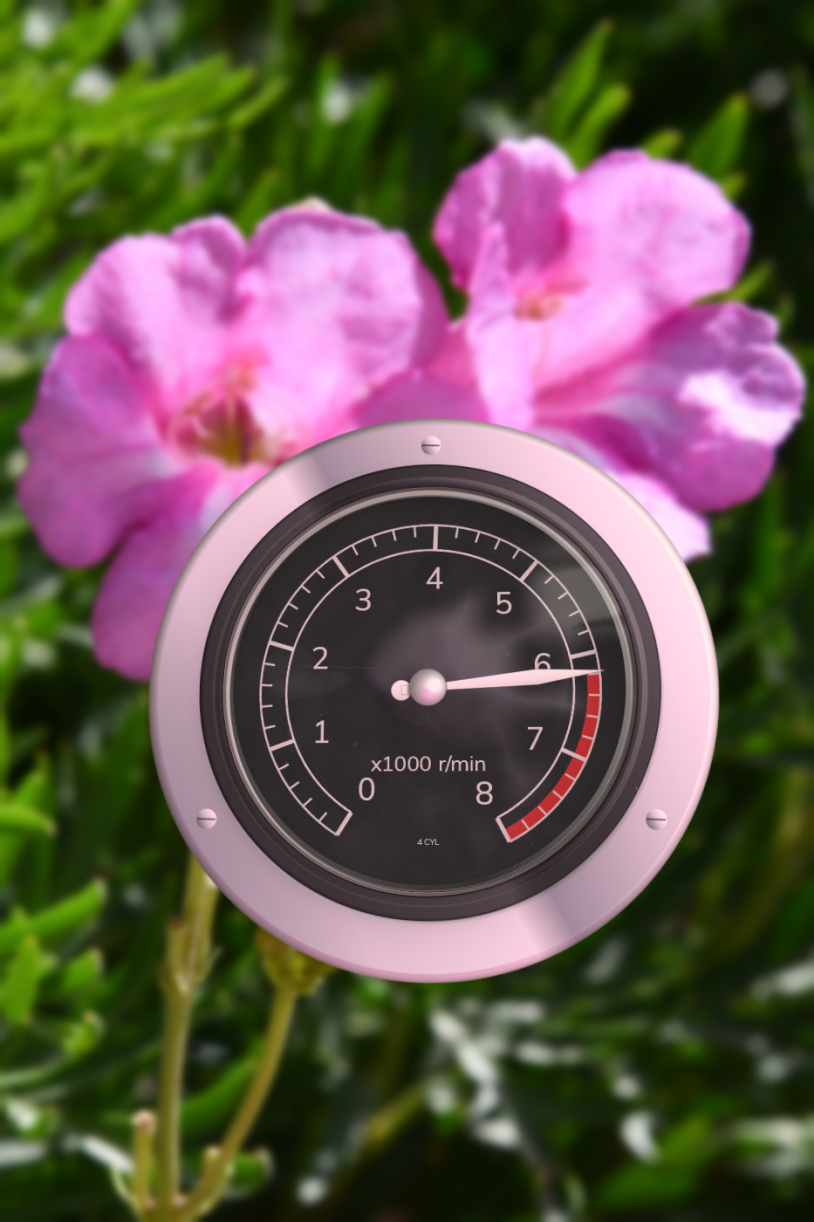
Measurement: 6200 rpm
